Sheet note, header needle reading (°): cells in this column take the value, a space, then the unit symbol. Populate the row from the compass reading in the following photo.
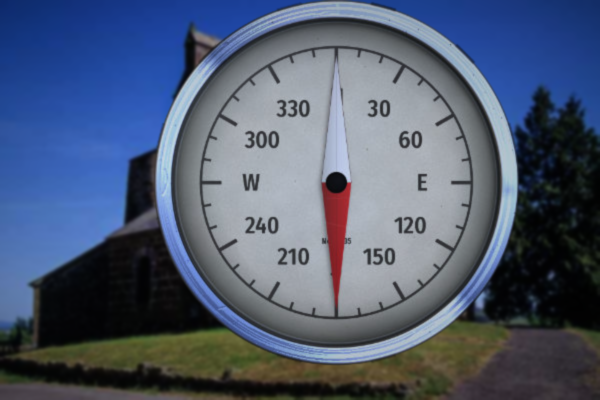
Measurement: 180 °
